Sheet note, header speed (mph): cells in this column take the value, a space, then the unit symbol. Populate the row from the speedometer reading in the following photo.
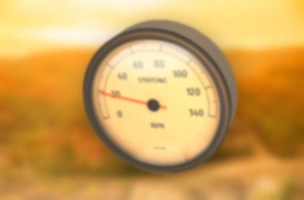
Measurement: 20 mph
